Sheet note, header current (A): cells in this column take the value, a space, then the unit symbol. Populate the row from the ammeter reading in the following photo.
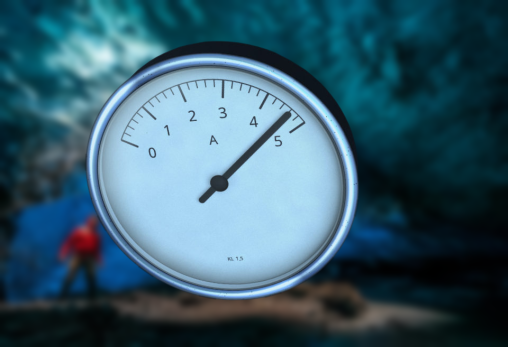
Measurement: 4.6 A
